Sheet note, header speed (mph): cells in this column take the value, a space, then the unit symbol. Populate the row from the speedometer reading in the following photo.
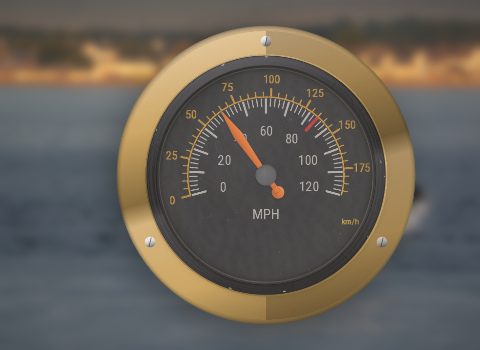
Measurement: 40 mph
